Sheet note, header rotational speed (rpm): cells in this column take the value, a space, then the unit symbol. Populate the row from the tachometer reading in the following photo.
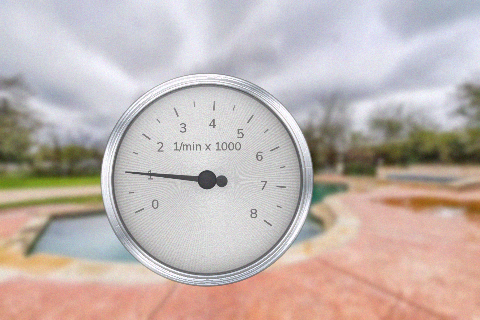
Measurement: 1000 rpm
